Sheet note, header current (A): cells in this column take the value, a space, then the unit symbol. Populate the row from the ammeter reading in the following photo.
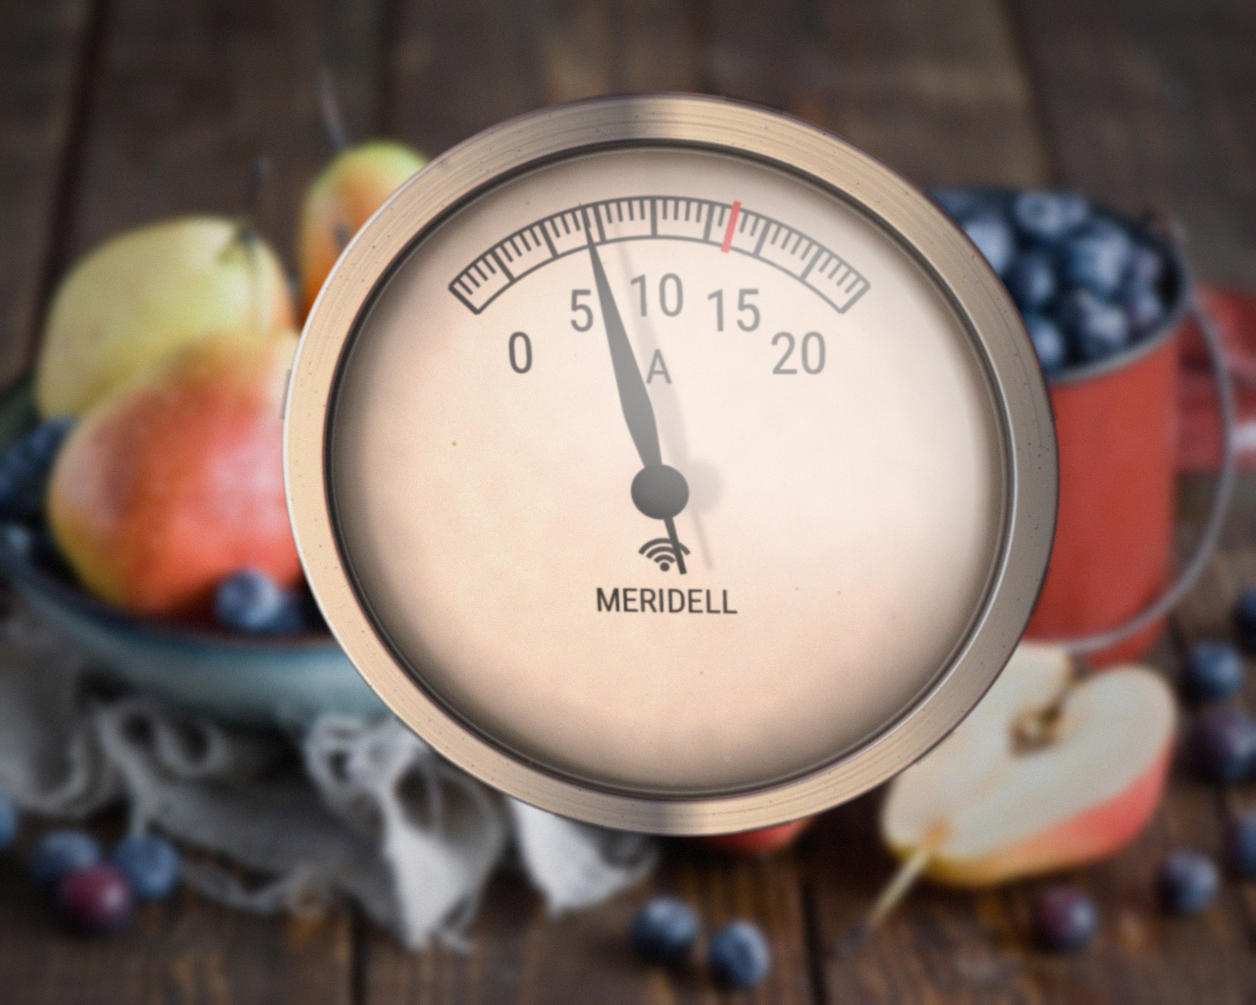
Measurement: 7 A
